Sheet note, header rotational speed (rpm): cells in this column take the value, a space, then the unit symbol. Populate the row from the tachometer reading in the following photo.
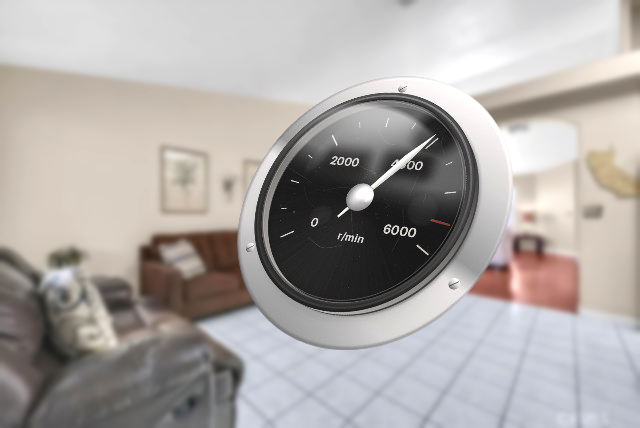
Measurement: 4000 rpm
